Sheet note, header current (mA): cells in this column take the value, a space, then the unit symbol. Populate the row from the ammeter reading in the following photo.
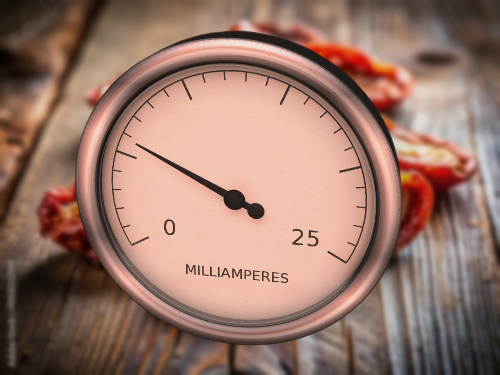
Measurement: 6 mA
